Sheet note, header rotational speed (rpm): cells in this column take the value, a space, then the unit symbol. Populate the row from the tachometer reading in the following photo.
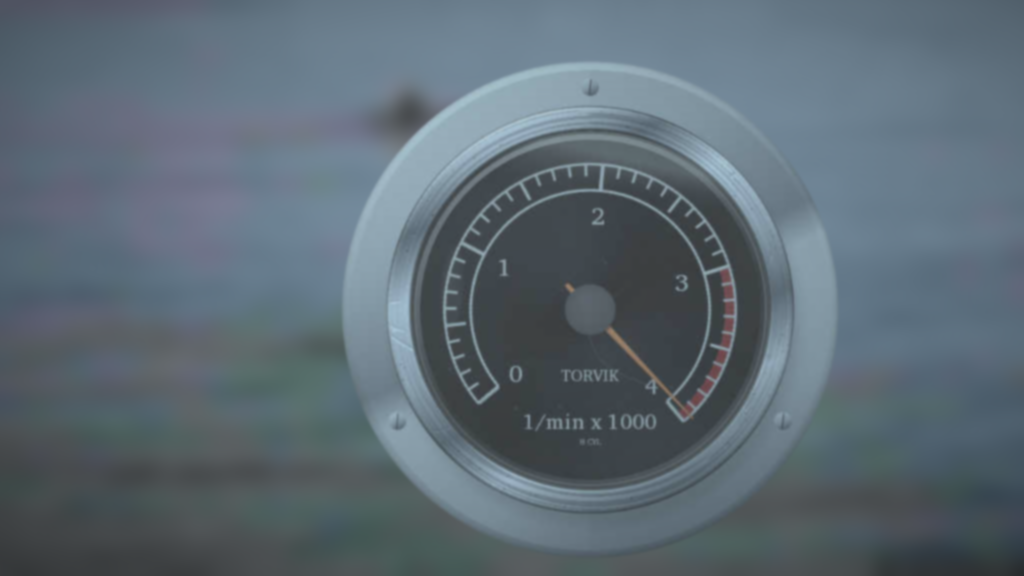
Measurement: 3950 rpm
